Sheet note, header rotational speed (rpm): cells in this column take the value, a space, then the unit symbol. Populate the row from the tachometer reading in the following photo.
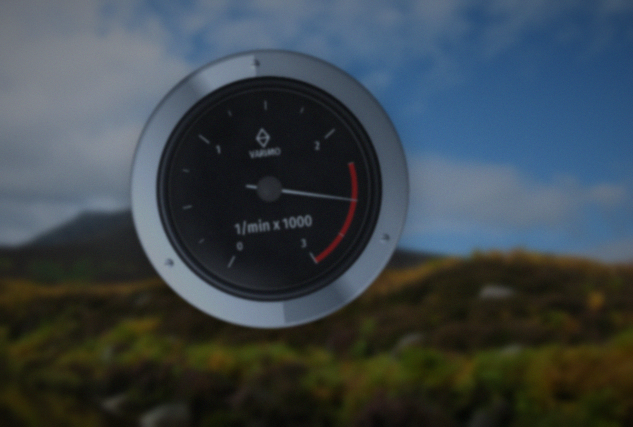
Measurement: 2500 rpm
